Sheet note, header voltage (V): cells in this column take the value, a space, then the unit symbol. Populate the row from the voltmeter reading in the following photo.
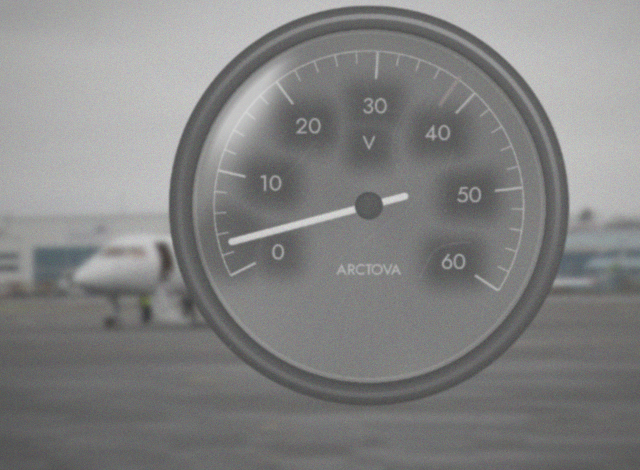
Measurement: 3 V
